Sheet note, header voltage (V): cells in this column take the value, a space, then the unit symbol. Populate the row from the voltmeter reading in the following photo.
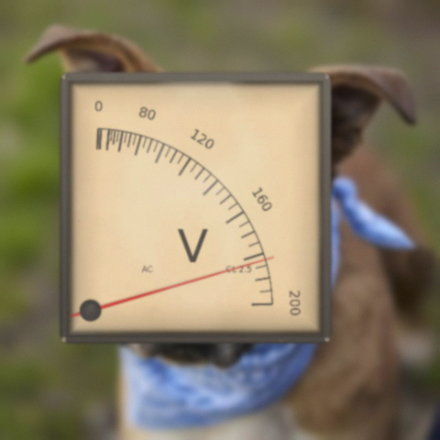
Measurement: 182.5 V
